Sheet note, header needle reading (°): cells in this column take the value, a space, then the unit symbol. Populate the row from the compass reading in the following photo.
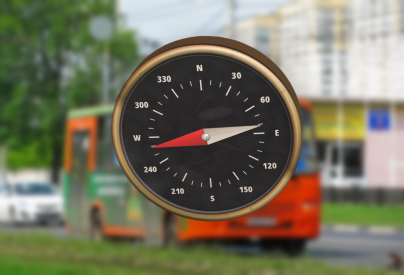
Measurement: 260 °
